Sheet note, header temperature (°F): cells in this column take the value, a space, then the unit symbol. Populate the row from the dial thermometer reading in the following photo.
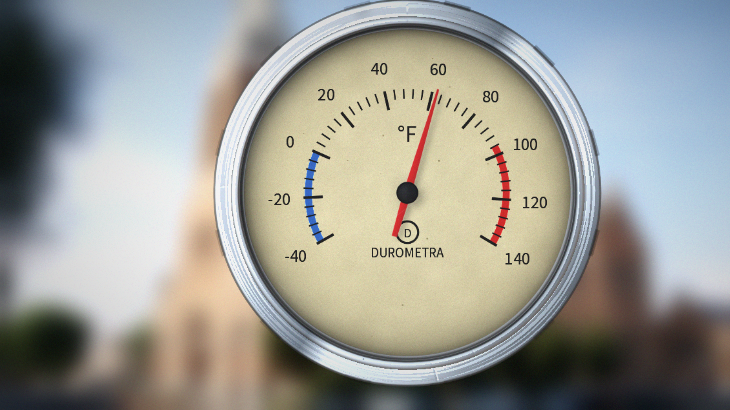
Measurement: 62 °F
